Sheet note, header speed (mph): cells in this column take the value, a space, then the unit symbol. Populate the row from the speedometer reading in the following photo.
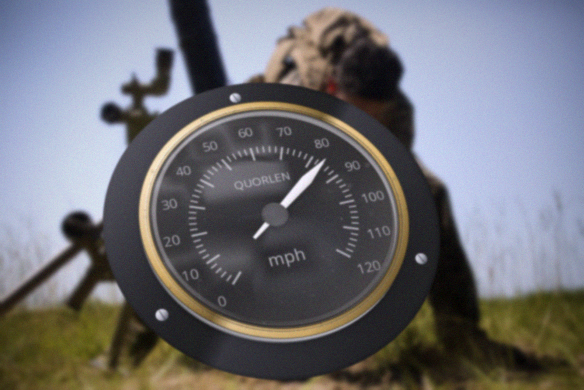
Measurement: 84 mph
